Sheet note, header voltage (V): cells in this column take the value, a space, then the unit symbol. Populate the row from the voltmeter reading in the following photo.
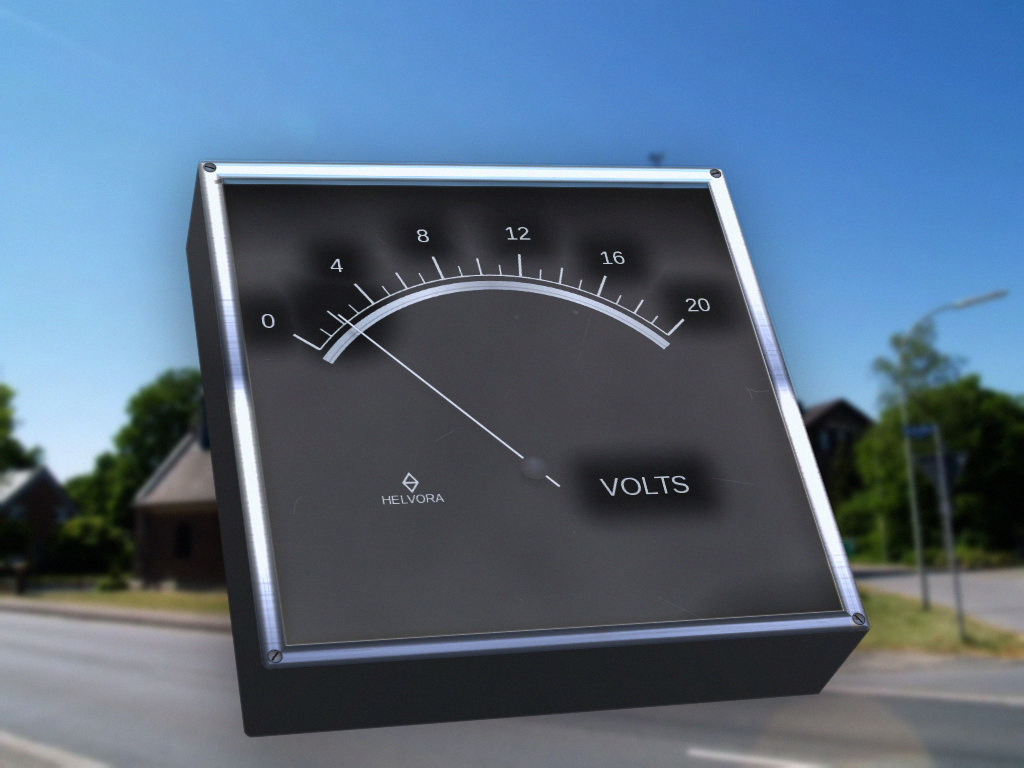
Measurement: 2 V
